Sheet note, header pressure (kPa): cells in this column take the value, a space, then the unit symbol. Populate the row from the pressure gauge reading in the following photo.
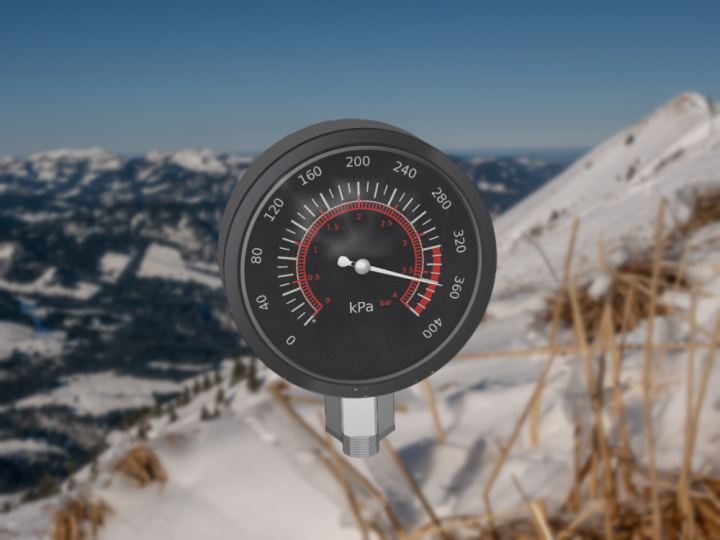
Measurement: 360 kPa
